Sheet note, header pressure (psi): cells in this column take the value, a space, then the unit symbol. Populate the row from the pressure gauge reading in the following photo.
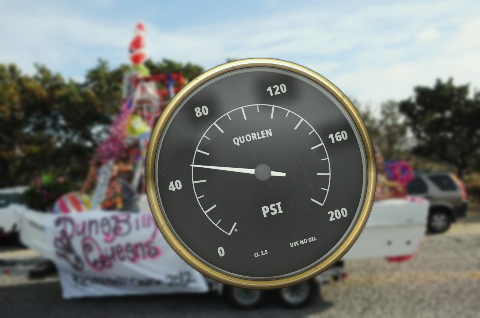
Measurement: 50 psi
